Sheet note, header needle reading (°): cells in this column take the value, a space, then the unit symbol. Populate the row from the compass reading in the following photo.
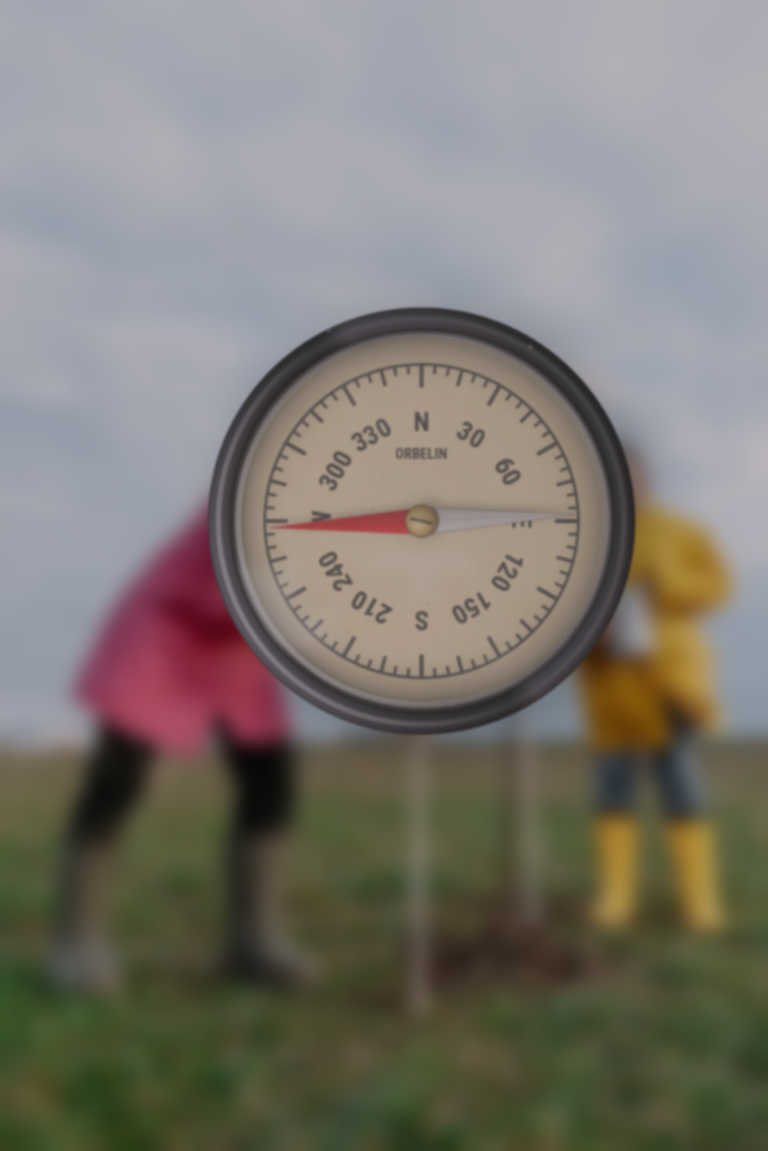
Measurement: 267.5 °
